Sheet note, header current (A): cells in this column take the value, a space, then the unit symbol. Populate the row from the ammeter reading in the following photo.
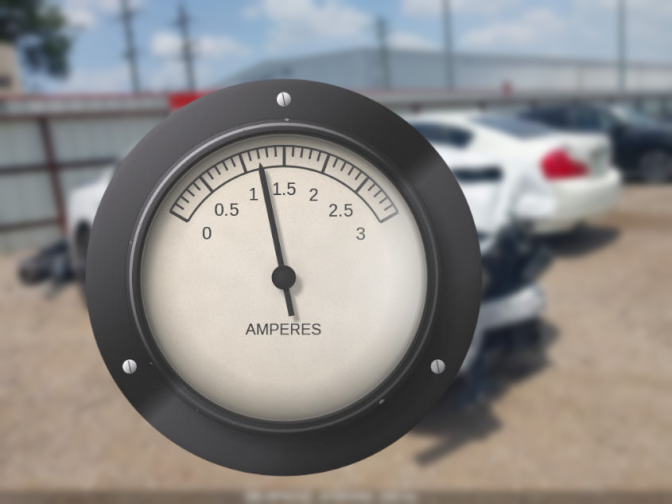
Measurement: 1.2 A
